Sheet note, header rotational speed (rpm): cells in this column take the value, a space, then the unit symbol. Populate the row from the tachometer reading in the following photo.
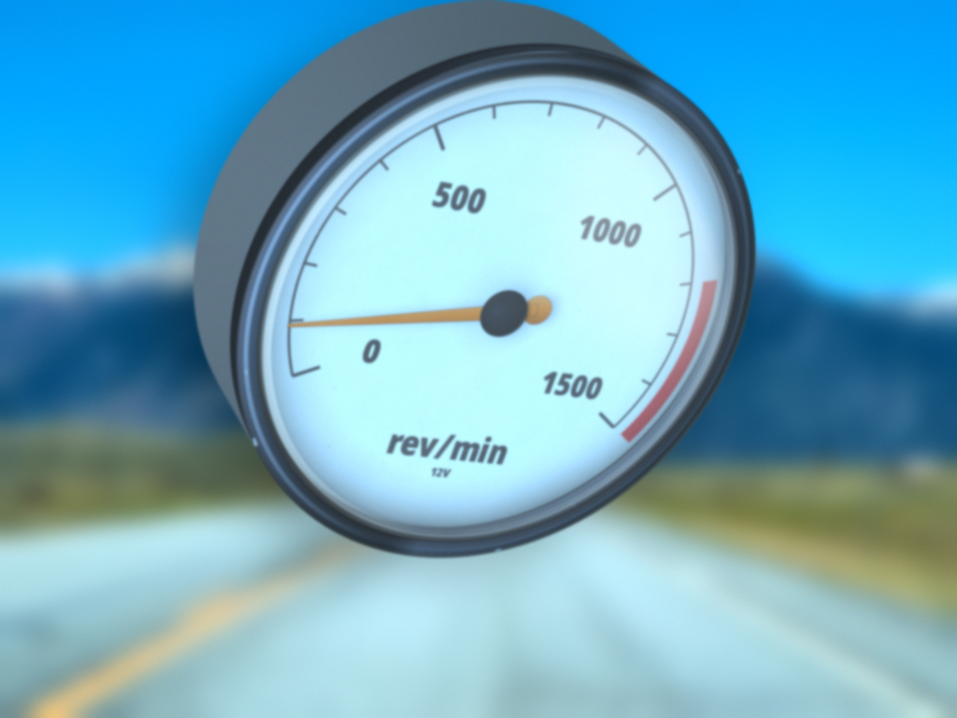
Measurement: 100 rpm
